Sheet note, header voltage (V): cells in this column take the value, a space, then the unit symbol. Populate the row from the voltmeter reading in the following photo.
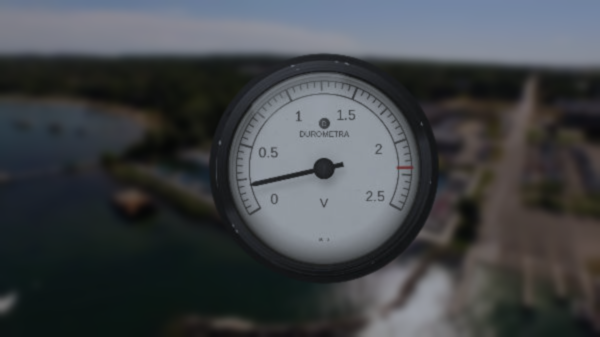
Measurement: 0.2 V
